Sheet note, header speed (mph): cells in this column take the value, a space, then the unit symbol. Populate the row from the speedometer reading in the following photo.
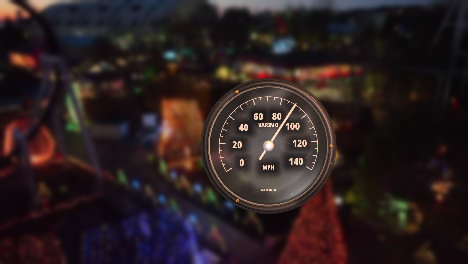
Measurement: 90 mph
